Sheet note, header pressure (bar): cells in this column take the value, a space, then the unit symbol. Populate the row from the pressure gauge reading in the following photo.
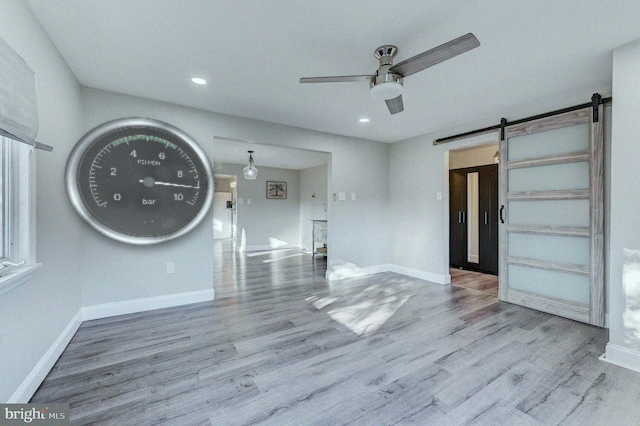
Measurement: 9 bar
